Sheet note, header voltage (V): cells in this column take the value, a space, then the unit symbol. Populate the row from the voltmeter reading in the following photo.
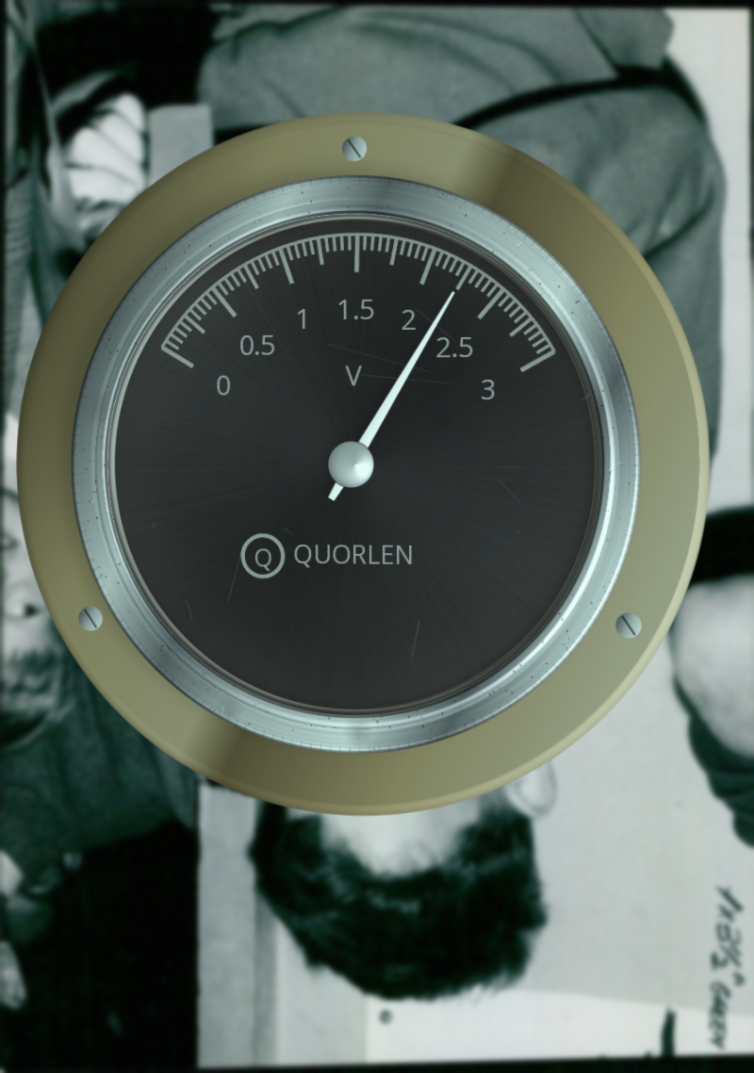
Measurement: 2.25 V
